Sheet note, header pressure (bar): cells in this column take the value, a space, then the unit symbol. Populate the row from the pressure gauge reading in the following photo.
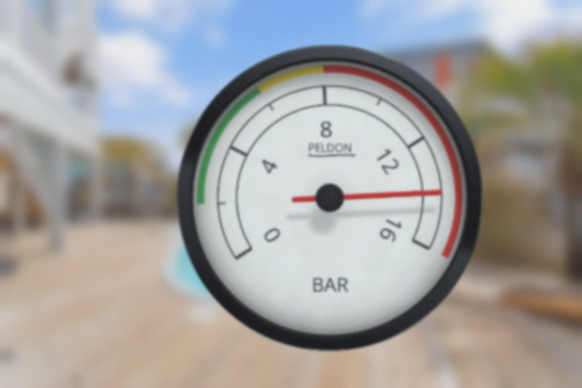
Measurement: 14 bar
